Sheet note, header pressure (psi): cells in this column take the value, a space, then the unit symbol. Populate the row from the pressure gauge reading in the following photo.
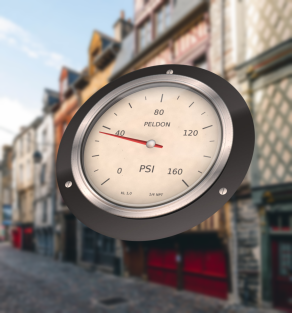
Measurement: 35 psi
